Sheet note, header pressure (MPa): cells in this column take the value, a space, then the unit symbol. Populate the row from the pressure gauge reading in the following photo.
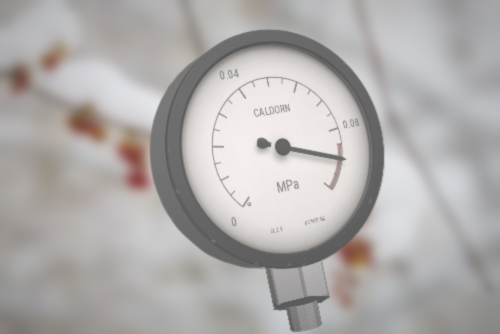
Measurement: 0.09 MPa
